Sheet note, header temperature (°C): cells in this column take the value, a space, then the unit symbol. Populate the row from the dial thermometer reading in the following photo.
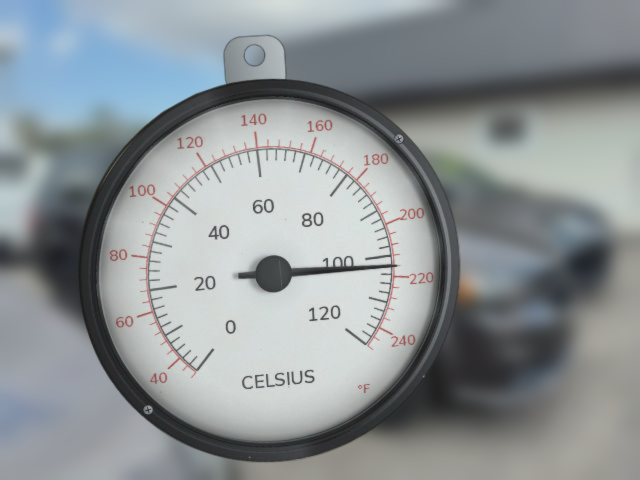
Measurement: 102 °C
